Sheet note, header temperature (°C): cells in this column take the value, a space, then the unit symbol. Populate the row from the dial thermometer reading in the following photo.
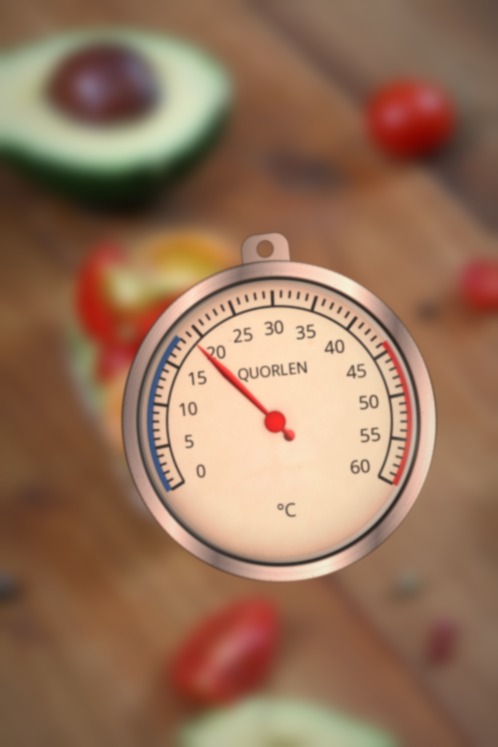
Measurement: 19 °C
